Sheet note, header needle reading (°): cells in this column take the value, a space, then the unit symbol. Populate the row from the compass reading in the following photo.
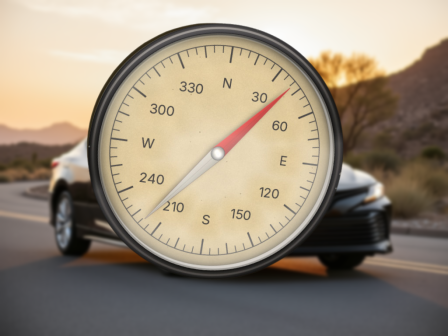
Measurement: 40 °
